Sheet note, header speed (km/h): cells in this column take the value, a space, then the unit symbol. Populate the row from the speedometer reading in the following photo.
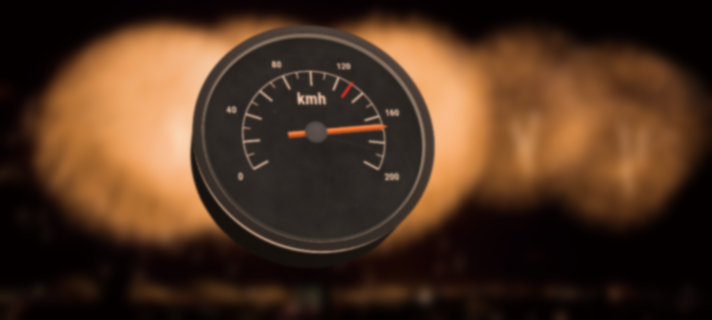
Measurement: 170 km/h
